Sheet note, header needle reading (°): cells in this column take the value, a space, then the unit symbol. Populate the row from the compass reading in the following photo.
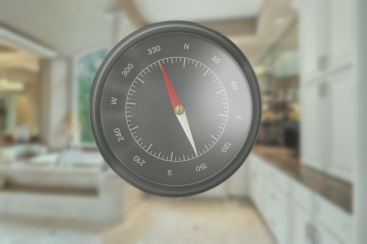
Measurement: 330 °
